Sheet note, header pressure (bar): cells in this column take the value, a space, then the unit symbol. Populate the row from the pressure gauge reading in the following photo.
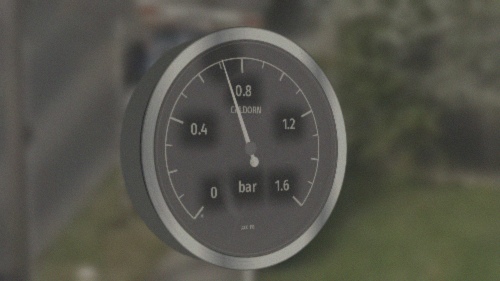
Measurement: 0.7 bar
